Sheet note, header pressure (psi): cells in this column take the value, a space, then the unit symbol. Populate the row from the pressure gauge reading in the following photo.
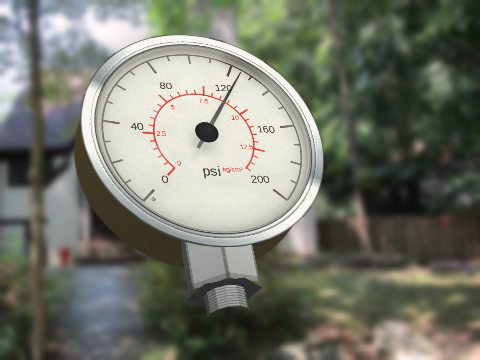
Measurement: 125 psi
